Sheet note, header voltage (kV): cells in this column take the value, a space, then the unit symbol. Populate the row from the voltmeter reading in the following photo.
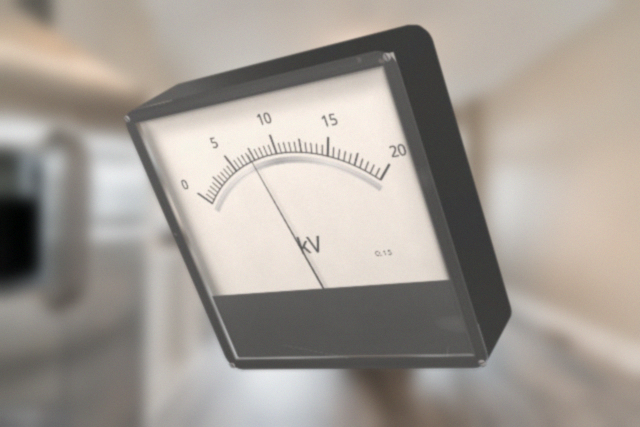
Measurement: 7.5 kV
